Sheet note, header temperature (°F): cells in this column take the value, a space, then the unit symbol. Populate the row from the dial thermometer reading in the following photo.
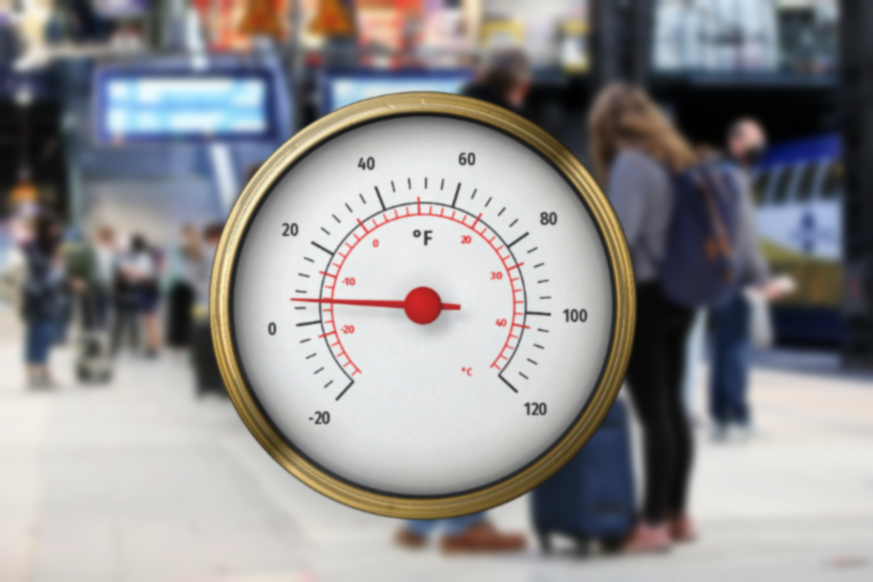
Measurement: 6 °F
